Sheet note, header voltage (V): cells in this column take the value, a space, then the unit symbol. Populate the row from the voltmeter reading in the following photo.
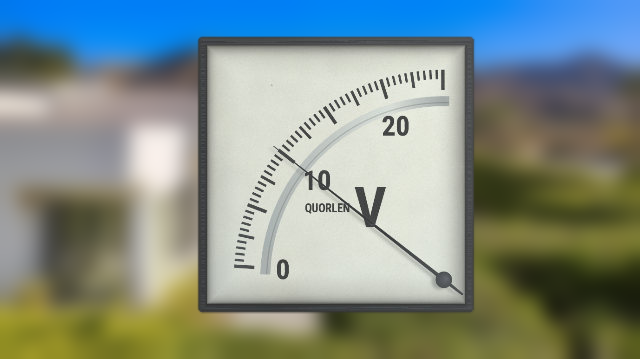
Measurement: 10 V
